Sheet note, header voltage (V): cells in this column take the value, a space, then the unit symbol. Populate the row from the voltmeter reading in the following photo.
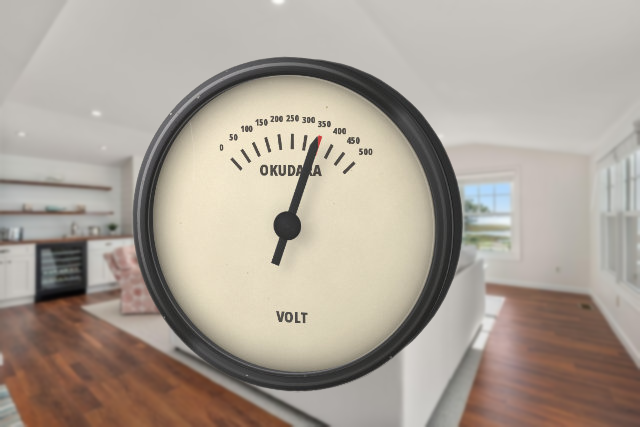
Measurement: 350 V
